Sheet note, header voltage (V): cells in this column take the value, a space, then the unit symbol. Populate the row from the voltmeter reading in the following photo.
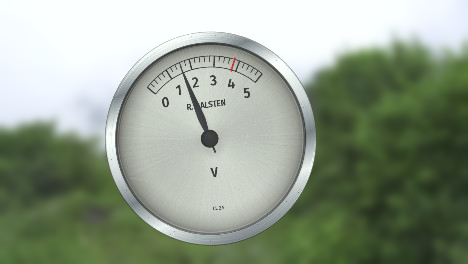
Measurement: 1.6 V
